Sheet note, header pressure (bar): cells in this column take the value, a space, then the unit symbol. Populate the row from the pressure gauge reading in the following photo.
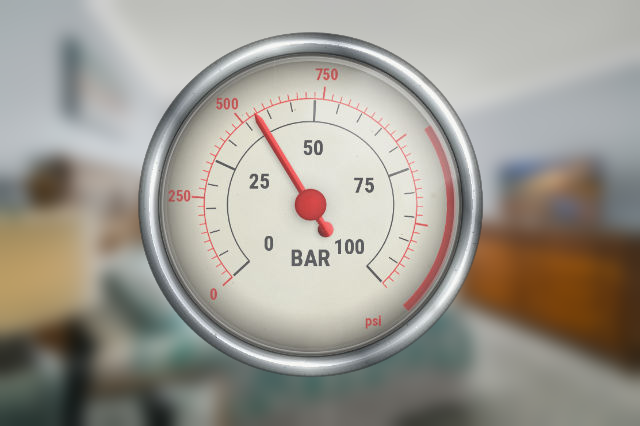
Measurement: 37.5 bar
